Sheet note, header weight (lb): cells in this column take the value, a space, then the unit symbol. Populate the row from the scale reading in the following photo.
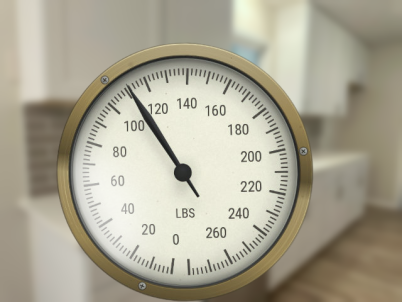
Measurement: 112 lb
